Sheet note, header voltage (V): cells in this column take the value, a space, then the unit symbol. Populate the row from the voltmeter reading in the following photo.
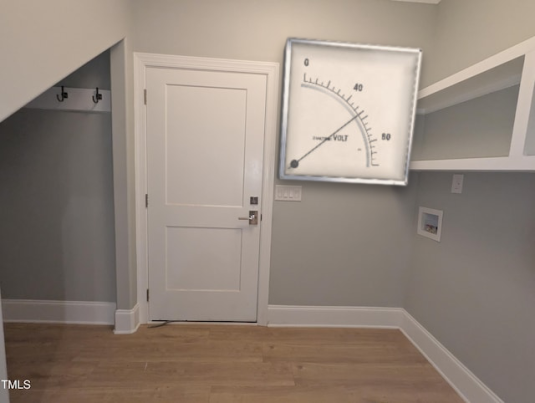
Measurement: 55 V
